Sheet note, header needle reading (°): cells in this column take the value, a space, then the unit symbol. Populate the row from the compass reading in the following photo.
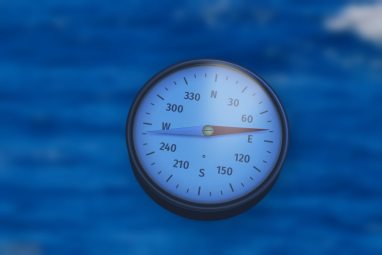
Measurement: 80 °
